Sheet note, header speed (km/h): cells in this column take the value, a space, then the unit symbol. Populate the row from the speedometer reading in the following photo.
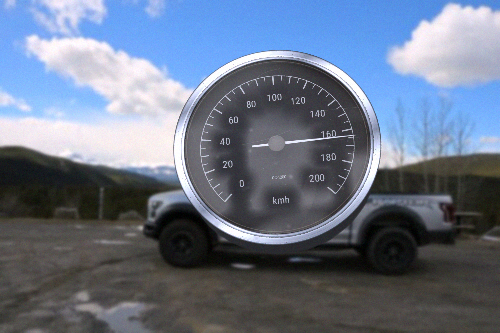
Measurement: 165 km/h
